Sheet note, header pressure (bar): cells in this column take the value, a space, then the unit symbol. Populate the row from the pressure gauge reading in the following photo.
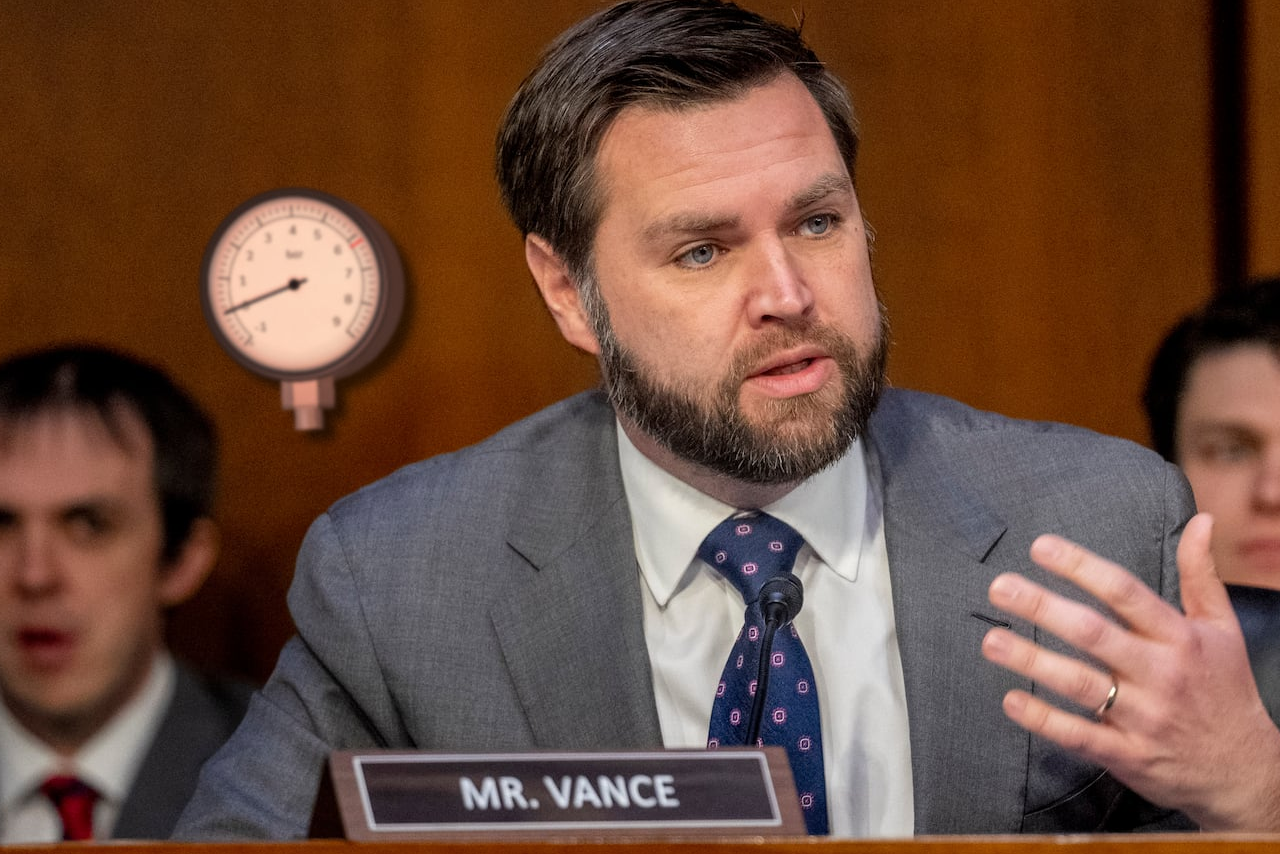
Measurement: 0 bar
